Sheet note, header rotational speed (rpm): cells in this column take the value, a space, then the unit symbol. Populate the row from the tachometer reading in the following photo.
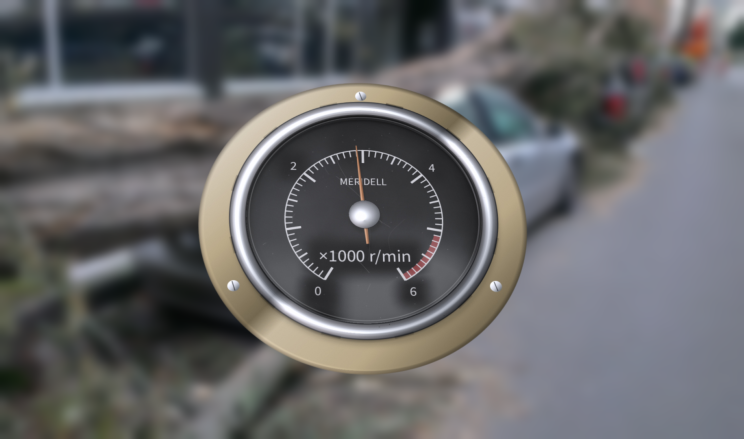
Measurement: 2900 rpm
